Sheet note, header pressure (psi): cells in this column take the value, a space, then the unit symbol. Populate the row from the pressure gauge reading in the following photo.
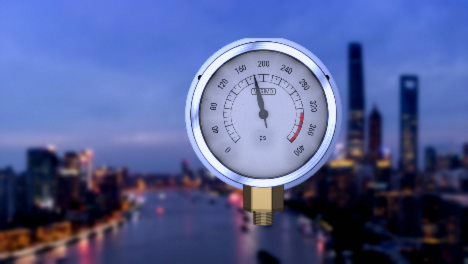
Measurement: 180 psi
